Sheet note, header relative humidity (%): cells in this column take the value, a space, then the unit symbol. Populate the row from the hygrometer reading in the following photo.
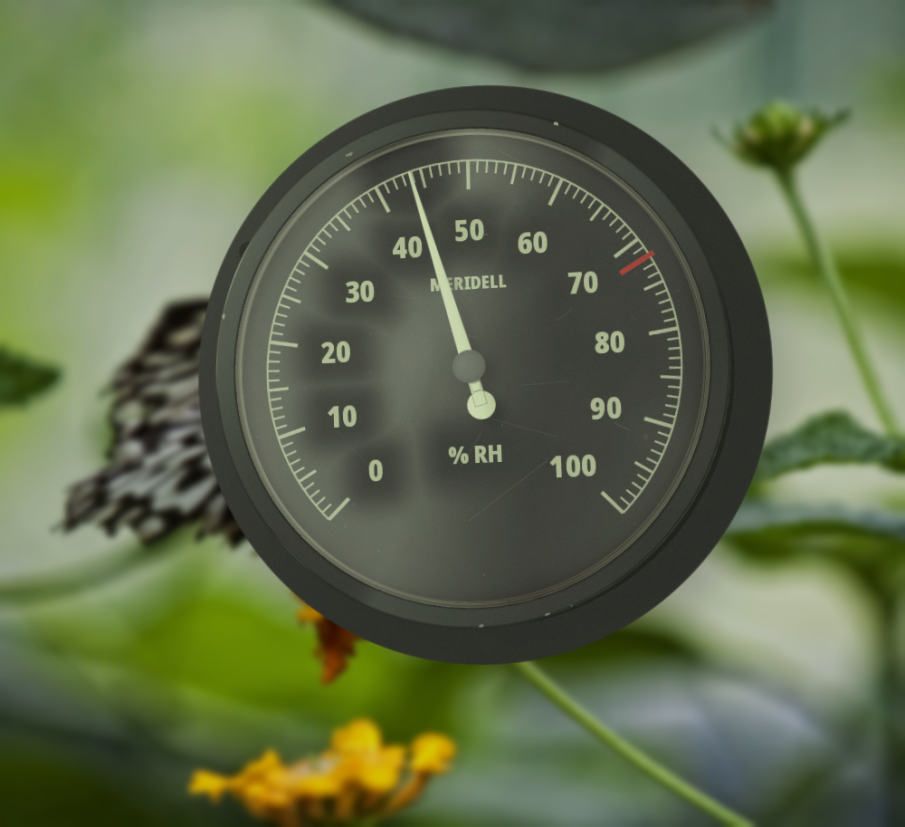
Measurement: 44 %
